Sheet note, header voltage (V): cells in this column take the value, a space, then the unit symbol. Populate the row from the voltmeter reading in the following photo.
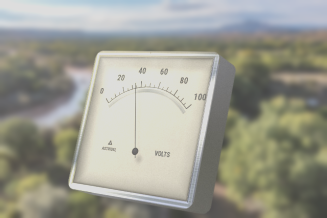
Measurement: 35 V
